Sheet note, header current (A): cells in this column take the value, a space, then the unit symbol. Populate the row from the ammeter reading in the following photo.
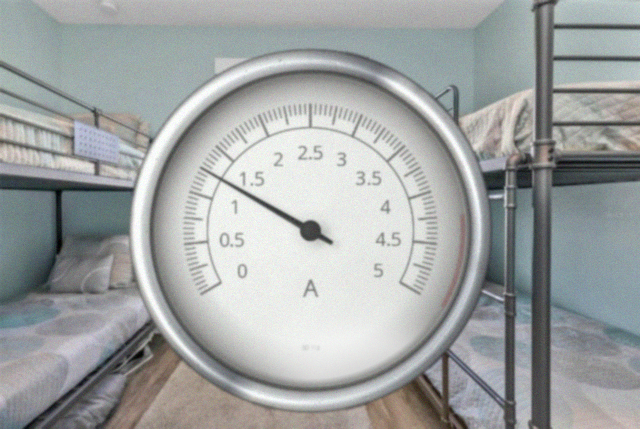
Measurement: 1.25 A
